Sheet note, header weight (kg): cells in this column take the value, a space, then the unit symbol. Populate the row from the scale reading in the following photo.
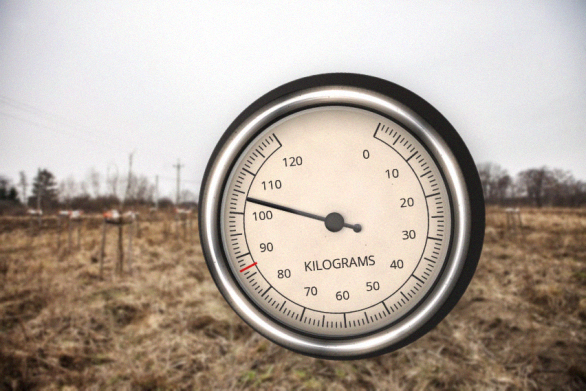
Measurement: 104 kg
